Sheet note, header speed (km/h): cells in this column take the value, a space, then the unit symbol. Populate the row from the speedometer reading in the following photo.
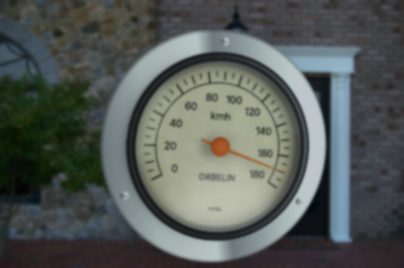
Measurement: 170 km/h
